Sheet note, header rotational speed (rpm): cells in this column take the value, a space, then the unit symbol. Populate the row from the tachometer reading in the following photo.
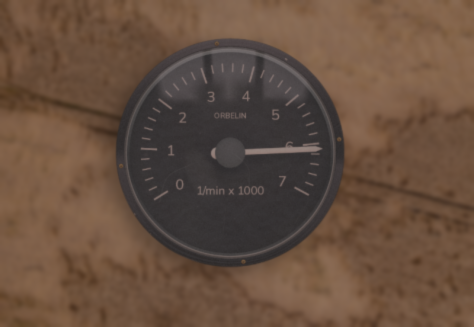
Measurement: 6100 rpm
